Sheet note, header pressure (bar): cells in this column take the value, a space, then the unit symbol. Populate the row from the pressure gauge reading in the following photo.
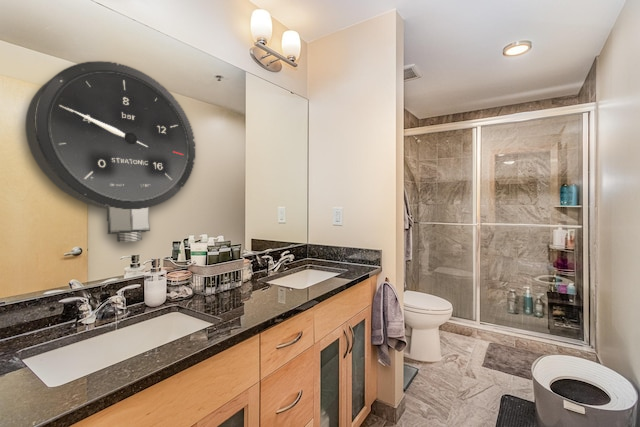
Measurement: 4 bar
